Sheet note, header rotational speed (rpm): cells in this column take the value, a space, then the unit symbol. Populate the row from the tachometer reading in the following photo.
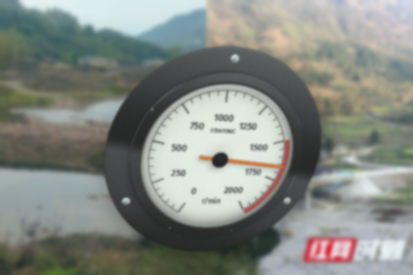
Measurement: 1650 rpm
